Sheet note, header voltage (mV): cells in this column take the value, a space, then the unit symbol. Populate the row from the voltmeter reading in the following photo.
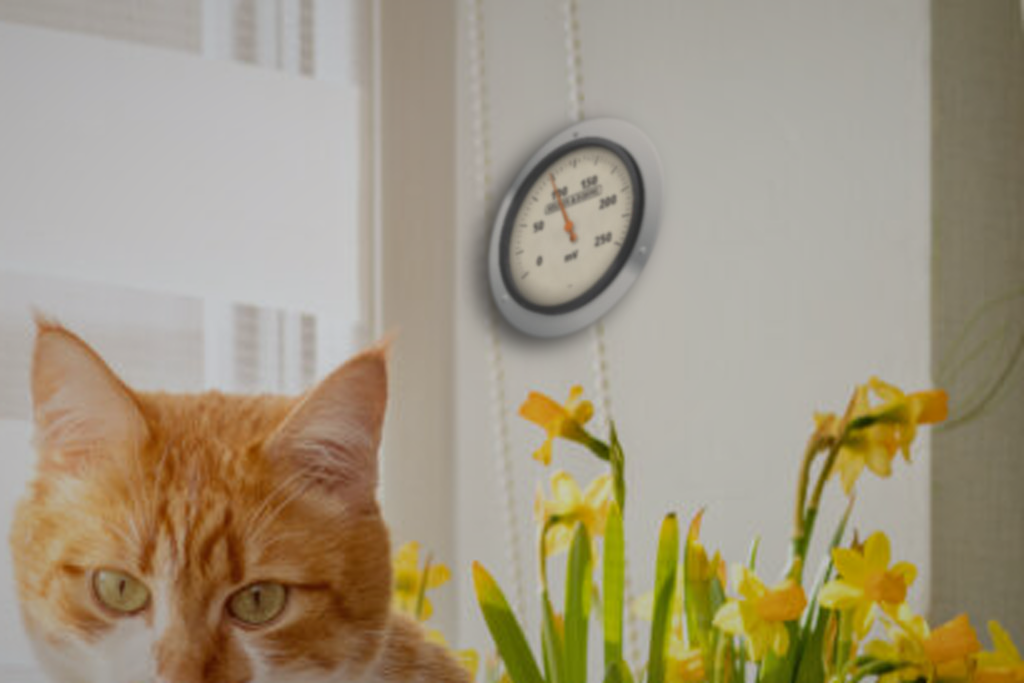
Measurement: 100 mV
